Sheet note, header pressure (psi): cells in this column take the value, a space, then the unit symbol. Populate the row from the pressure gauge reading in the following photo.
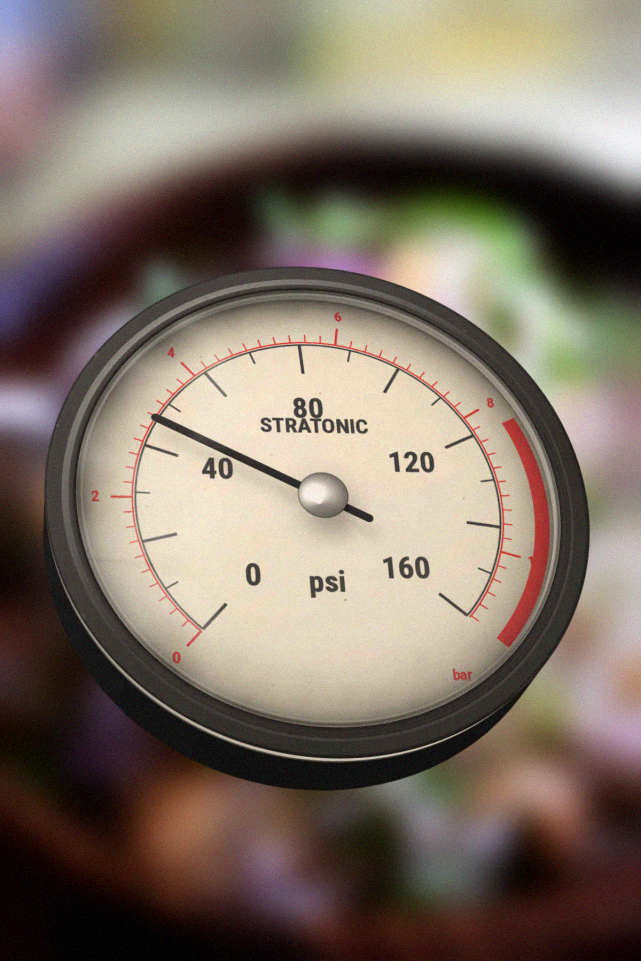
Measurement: 45 psi
